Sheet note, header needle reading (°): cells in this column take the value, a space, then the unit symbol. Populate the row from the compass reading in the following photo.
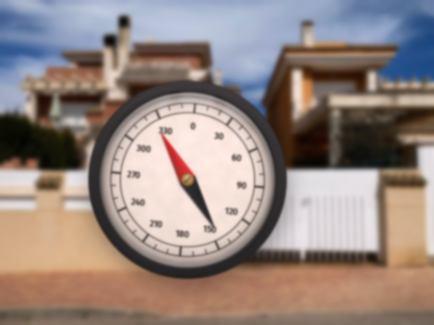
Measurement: 325 °
